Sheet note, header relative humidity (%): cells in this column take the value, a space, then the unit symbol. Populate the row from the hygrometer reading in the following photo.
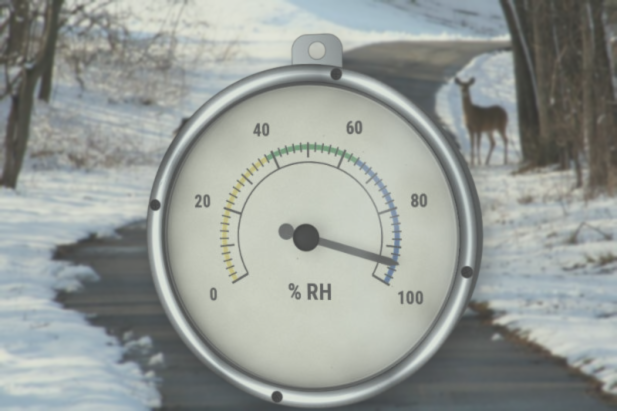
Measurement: 94 %
